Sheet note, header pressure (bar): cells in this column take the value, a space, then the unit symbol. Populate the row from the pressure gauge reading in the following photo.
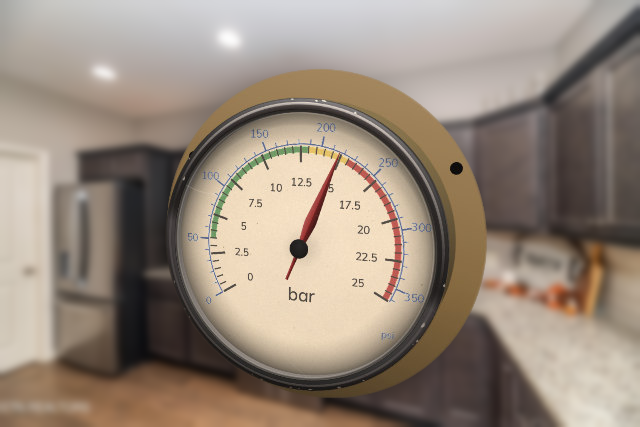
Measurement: 15 bar
